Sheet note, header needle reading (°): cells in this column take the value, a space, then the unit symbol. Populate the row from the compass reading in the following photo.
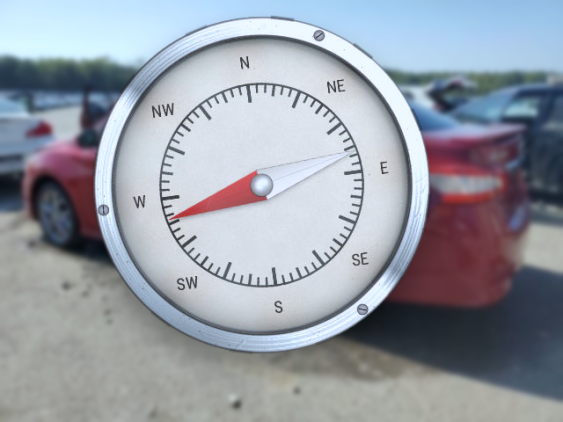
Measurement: 257.5 °
